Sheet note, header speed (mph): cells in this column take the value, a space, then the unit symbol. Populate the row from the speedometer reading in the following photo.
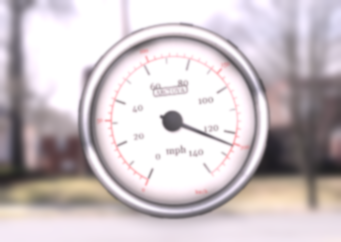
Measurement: 125 mph
